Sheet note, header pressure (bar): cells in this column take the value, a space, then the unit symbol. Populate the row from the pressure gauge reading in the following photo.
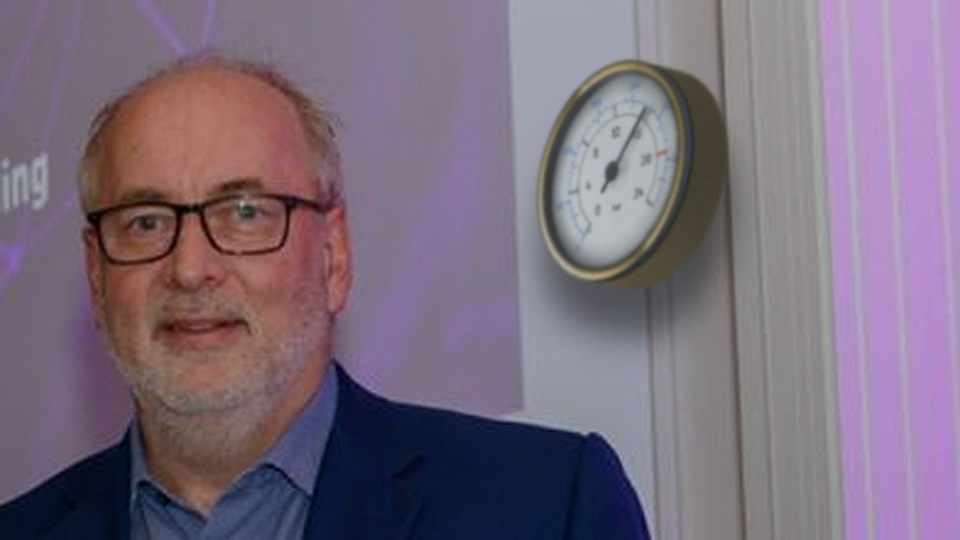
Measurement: 16 bar
